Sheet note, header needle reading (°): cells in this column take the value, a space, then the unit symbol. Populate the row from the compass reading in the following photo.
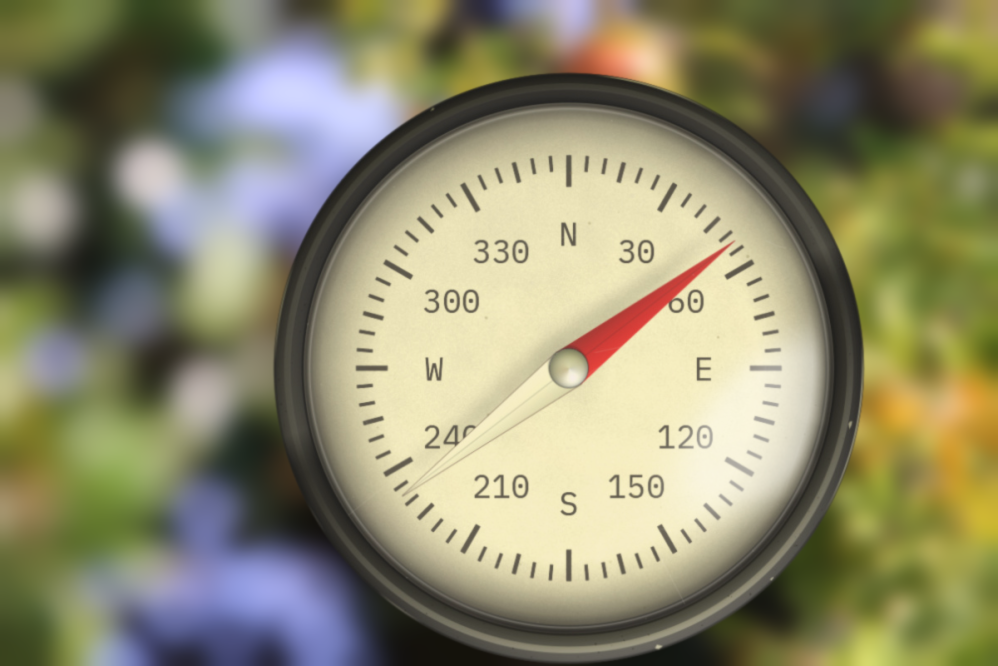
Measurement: 52.5 °
